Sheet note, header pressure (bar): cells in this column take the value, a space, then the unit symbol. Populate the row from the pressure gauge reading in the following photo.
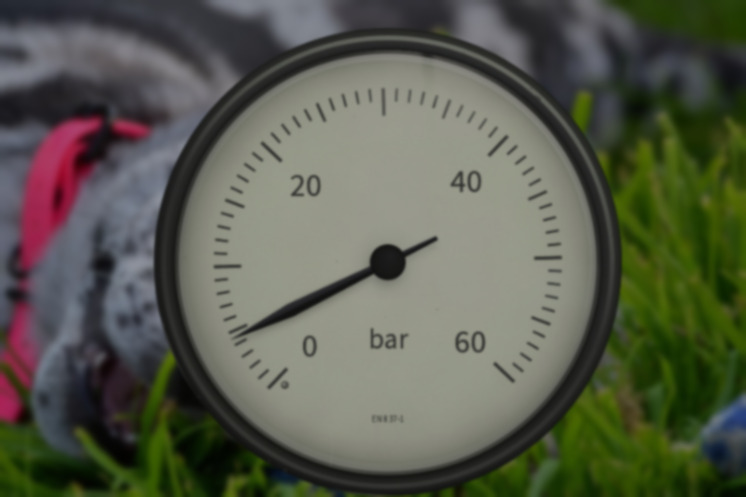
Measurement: 4.5 bar
